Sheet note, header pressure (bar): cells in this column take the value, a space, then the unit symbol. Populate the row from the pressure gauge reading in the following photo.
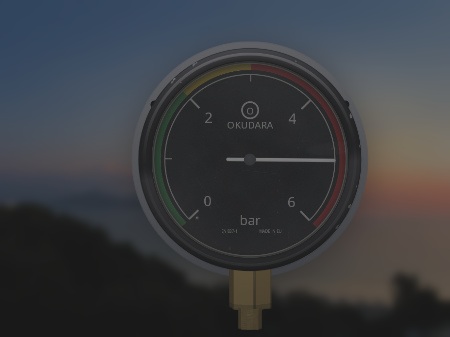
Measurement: 5 bar
